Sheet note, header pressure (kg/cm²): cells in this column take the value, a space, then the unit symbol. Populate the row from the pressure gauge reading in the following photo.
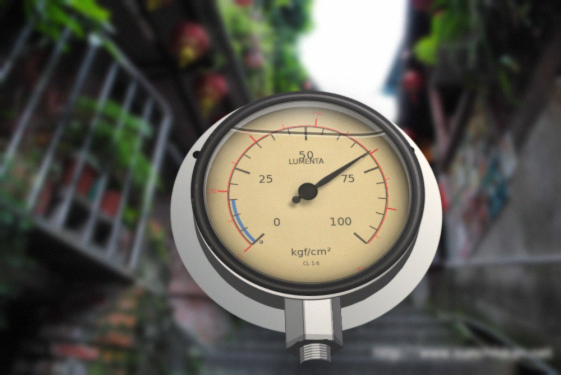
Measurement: 70 kg/cm²
